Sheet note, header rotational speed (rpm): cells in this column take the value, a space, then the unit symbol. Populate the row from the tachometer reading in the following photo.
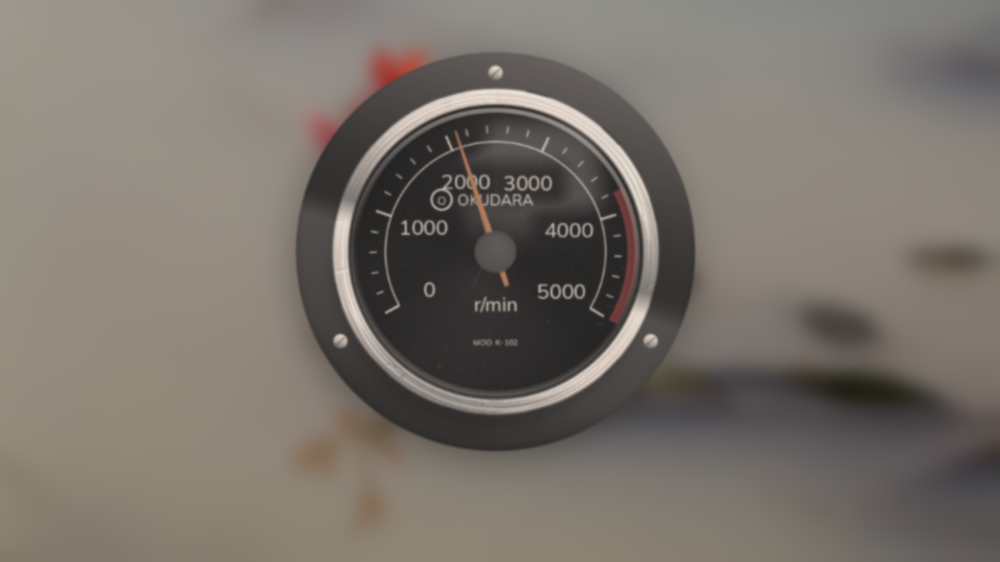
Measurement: 2100 rpm
